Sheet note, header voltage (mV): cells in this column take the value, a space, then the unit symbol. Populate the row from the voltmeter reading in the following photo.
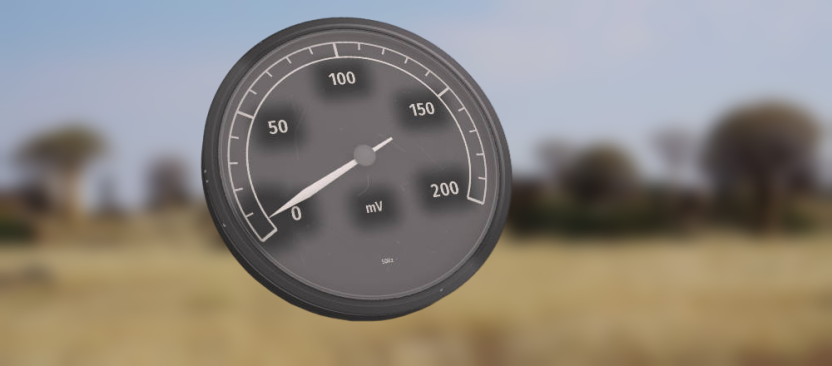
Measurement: 5 mV
